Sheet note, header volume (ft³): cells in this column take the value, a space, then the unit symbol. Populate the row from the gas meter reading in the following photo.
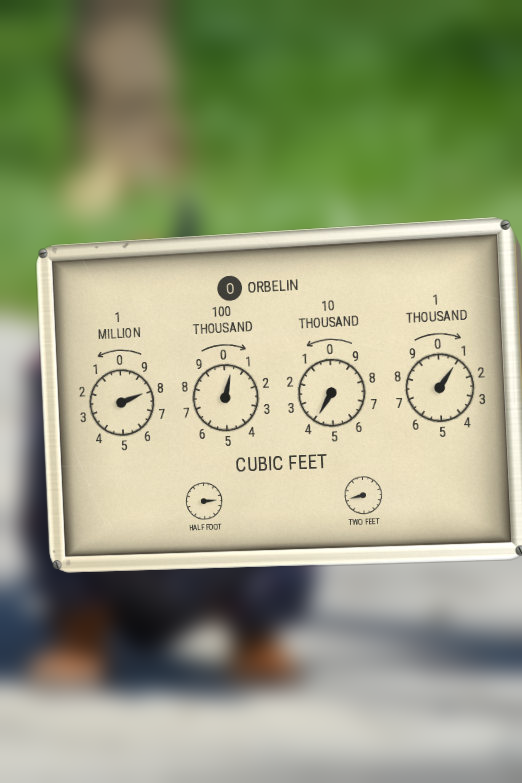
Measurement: 804100 ft³
